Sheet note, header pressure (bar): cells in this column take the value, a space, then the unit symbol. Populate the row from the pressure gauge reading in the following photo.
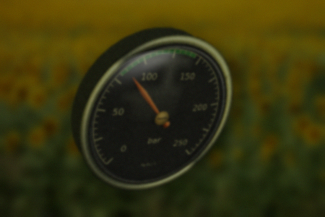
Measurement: 85 bar
